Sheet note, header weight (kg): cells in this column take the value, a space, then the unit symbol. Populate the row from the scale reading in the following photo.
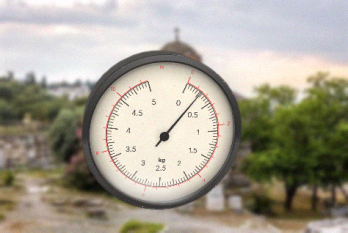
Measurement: 0.25 kg
